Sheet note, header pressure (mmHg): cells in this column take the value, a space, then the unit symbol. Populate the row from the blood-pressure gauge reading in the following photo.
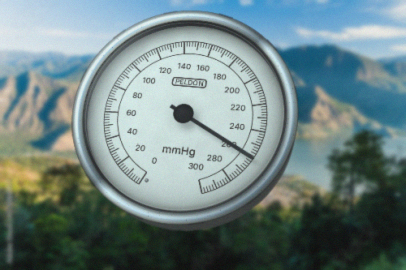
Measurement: 260 mmHg
